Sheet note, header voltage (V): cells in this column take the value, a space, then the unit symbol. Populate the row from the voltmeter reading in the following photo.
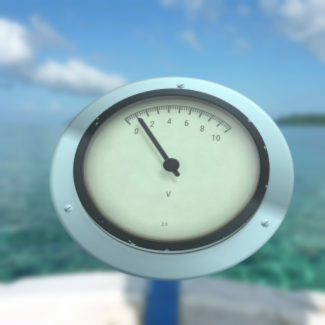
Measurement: 1 V
